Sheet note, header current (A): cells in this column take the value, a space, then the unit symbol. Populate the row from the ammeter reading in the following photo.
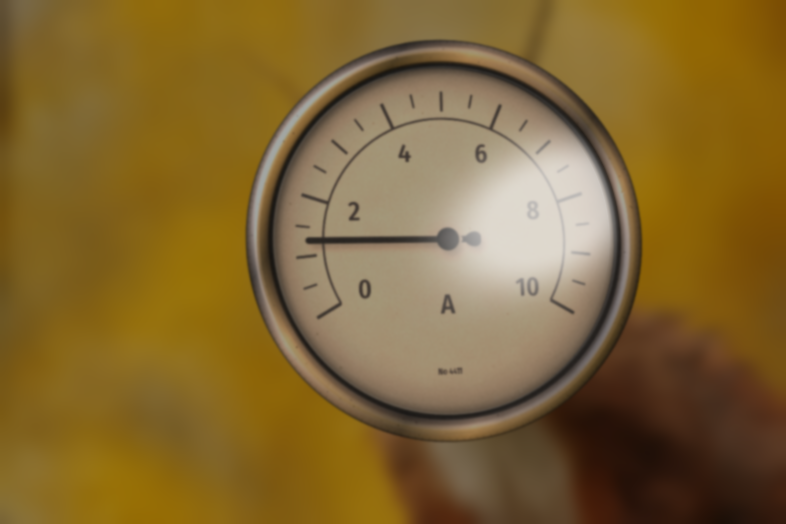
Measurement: 1.25 A
